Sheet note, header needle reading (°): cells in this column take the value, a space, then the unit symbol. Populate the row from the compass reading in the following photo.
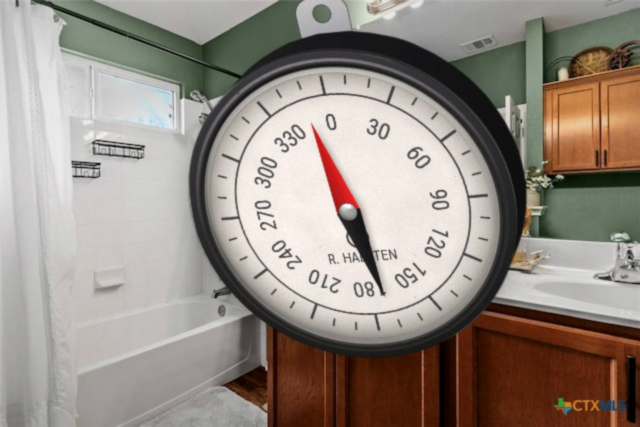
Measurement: 350 °
